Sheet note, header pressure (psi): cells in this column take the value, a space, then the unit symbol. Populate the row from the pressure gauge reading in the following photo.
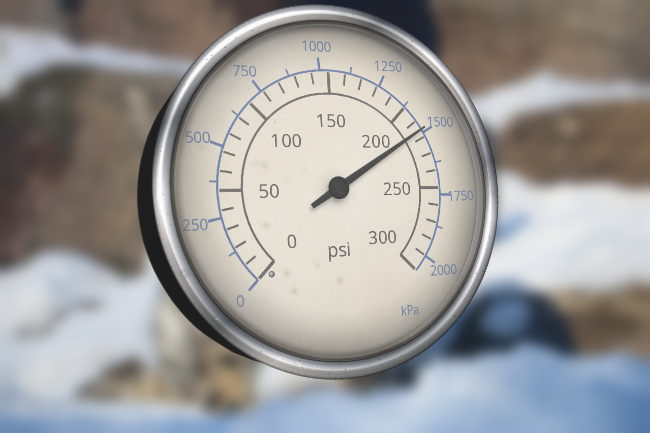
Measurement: 215 psi
